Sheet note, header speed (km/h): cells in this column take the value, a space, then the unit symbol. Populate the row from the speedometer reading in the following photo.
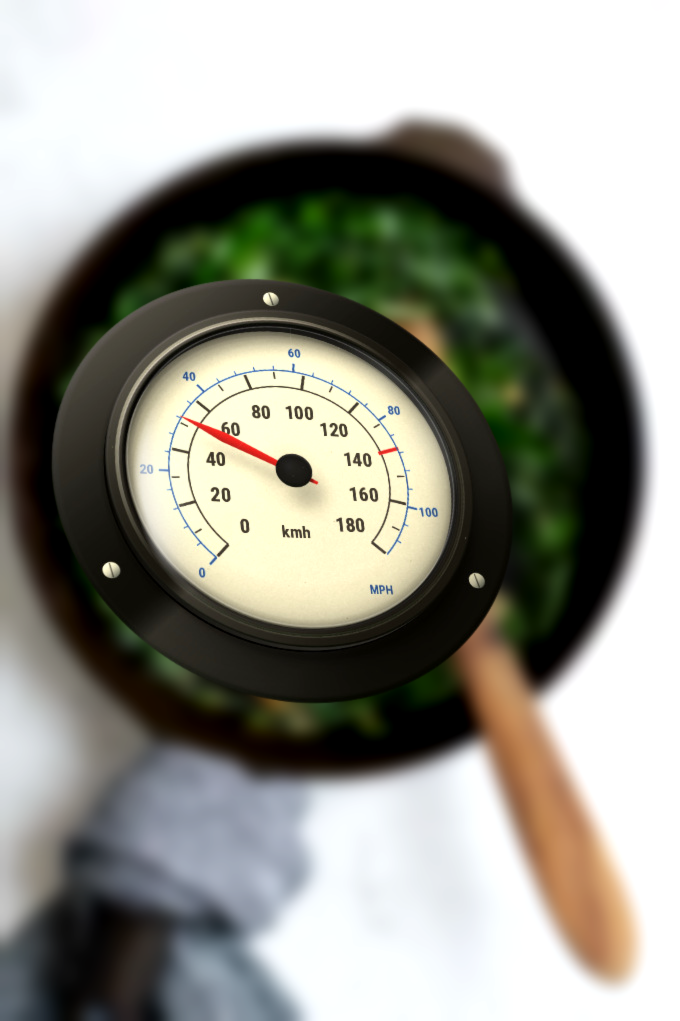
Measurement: 50 km/h
